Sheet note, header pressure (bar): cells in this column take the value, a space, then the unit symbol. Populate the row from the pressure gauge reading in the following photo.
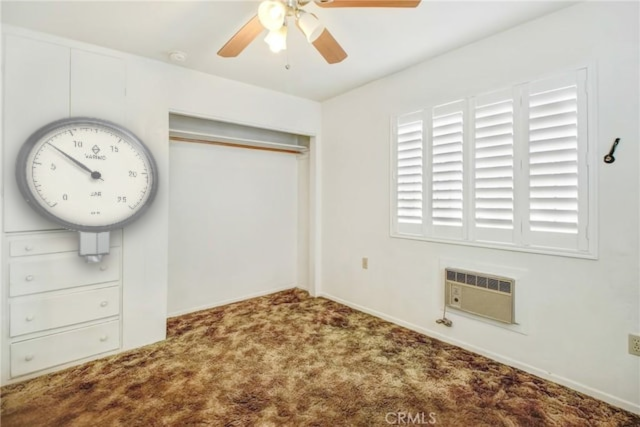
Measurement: 7.5 bar
